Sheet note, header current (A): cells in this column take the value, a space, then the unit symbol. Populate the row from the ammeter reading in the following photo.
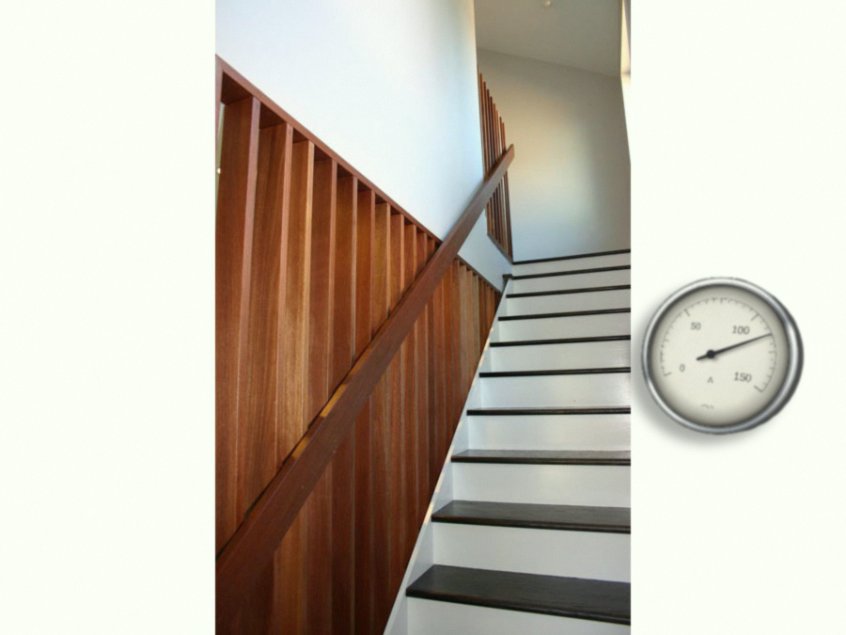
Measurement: 115 A
